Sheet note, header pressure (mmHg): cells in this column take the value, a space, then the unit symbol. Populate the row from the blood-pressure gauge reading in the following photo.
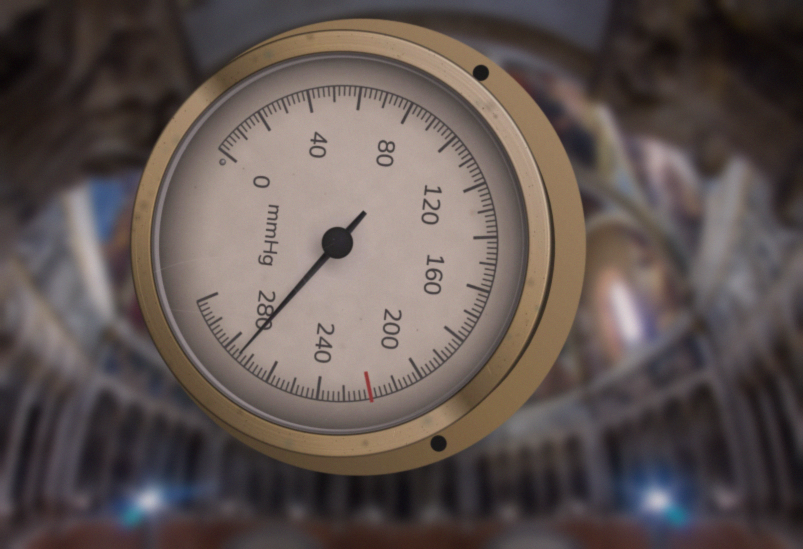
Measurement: 274 mmHg
